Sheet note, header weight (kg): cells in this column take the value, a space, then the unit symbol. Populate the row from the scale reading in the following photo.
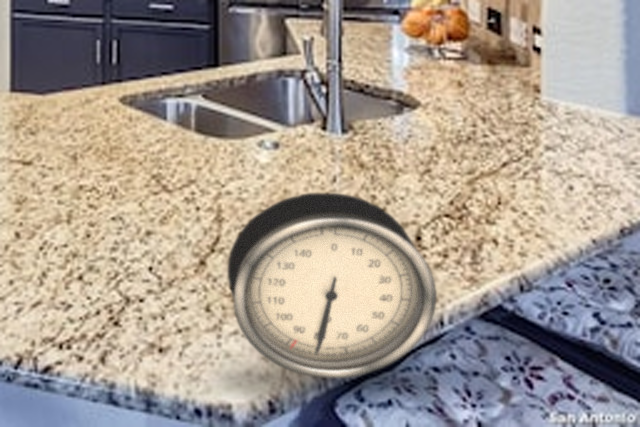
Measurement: 80 kg
